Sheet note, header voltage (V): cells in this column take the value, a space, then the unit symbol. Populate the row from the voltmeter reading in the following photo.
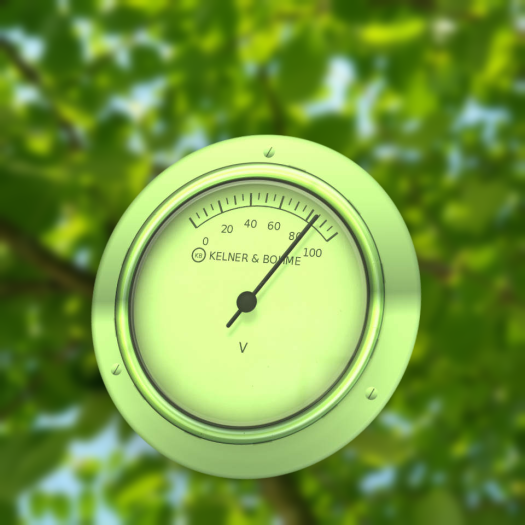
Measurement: 85 V
